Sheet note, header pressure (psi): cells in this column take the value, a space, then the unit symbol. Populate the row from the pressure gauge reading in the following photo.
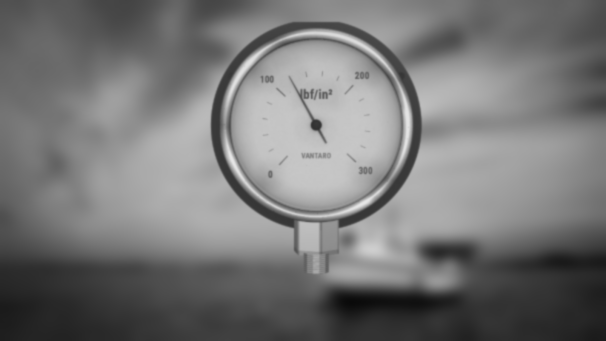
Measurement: 120 psi
